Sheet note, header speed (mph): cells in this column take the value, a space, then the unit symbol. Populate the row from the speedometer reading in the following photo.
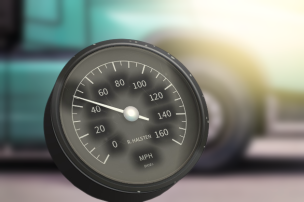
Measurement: 45 mph
